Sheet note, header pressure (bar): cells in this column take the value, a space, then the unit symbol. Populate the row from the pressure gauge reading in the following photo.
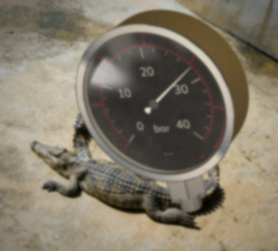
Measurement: 28 bar
